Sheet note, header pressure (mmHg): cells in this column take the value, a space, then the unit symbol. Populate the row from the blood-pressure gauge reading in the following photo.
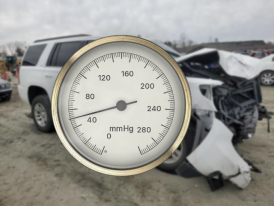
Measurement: 50 mmHg
